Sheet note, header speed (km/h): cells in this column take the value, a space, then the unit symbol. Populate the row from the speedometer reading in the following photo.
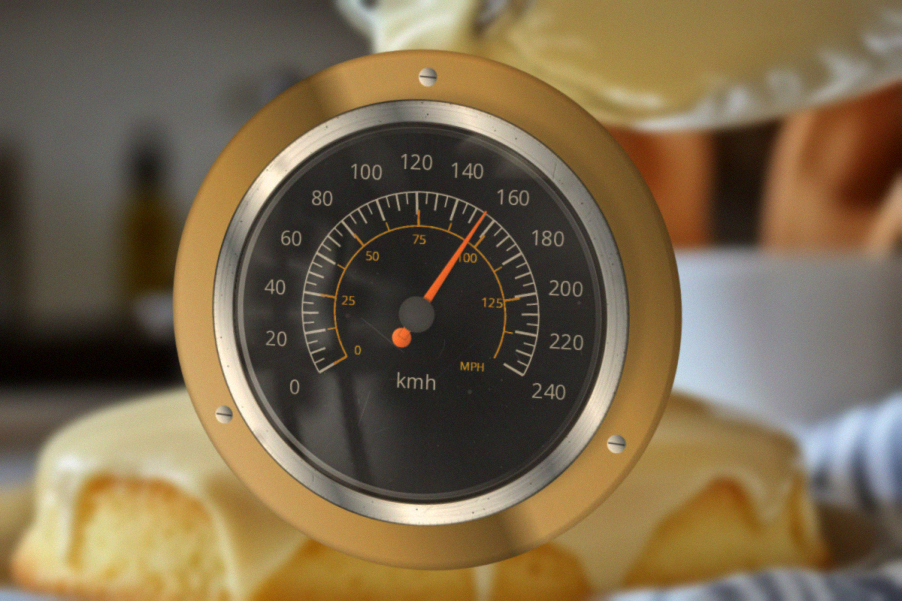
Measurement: 155 km/h
